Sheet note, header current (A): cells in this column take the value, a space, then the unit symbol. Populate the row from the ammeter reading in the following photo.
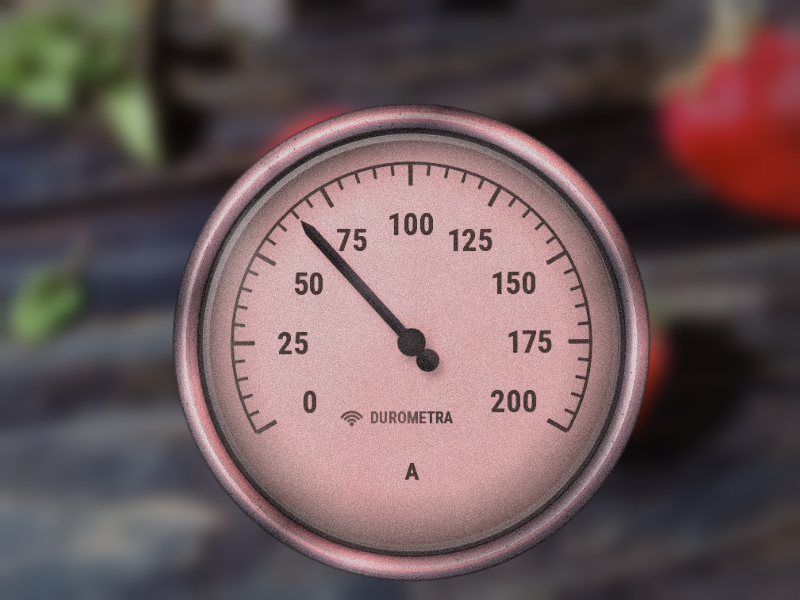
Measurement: 65 A
